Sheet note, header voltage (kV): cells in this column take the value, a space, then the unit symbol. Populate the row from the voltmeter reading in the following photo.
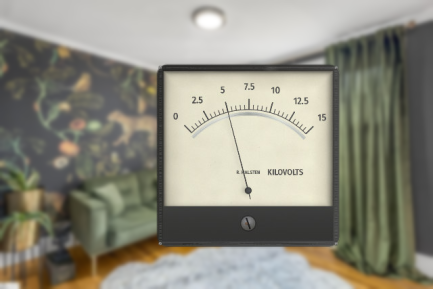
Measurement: 5 kV
